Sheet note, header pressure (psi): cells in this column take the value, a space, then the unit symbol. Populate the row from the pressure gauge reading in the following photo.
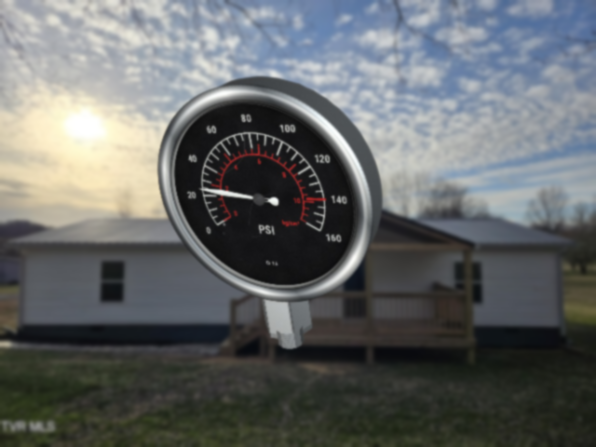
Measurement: 25 psi
